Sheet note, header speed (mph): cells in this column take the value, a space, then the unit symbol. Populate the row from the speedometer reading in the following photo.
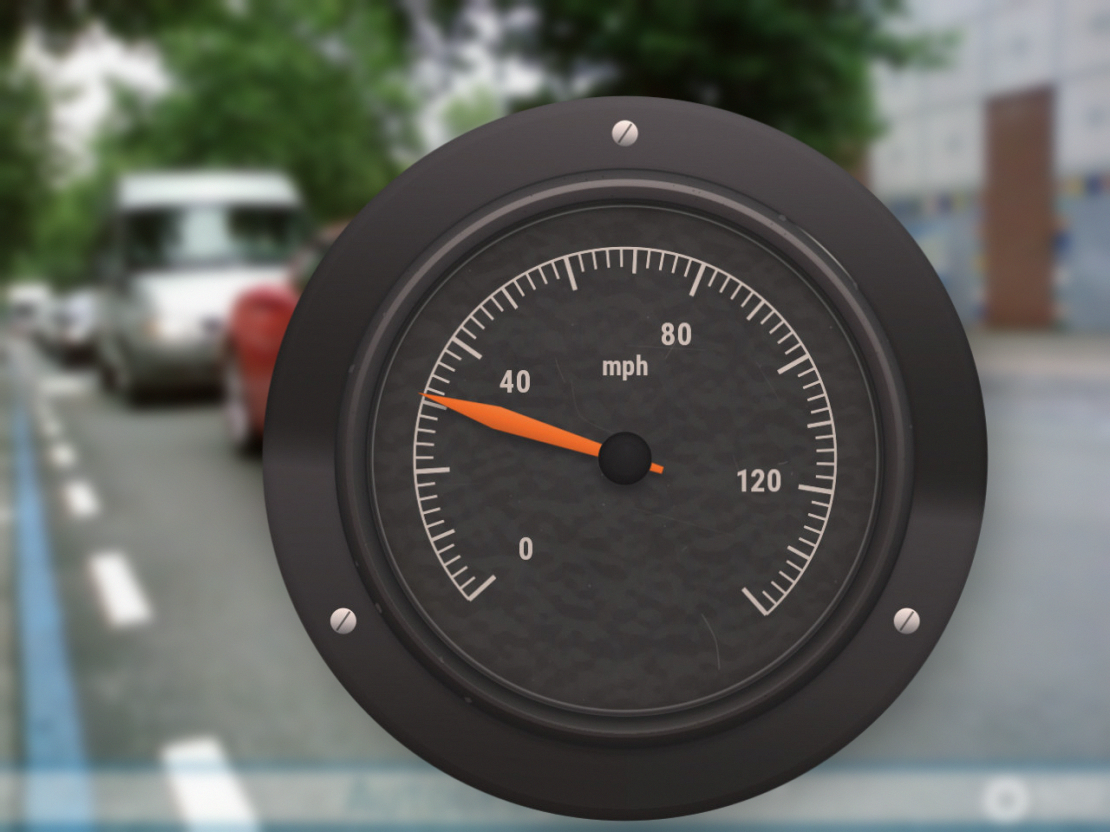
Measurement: 31 mph
